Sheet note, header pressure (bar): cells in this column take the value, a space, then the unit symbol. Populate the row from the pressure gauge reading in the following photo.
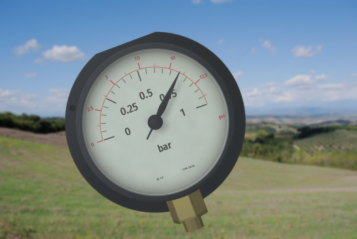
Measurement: 0.75 bar
